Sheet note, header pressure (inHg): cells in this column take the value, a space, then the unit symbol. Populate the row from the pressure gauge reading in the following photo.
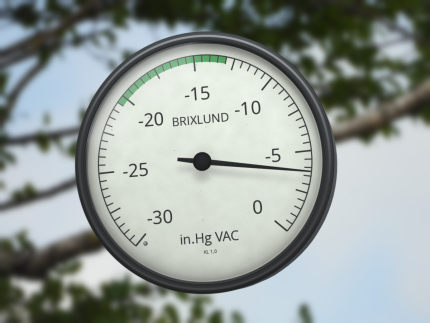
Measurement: -3.75 inHg
